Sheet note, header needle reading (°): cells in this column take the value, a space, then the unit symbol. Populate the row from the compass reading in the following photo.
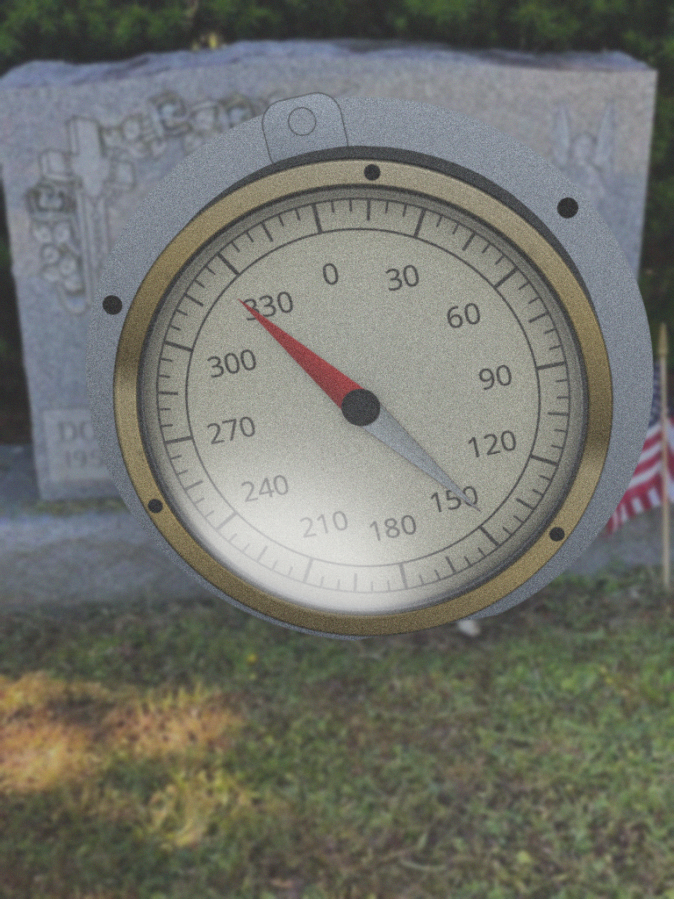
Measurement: 325 °
